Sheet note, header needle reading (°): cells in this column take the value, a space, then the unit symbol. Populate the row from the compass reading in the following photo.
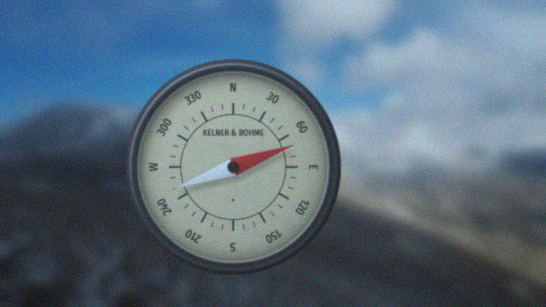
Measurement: 70 °
